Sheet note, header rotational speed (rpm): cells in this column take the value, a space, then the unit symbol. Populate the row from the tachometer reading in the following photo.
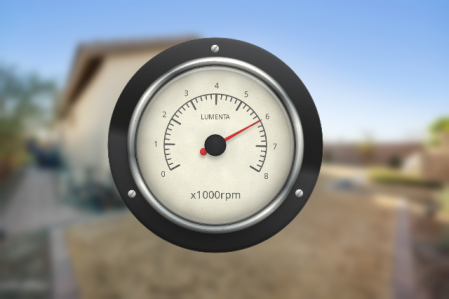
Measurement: 6000 rpm
